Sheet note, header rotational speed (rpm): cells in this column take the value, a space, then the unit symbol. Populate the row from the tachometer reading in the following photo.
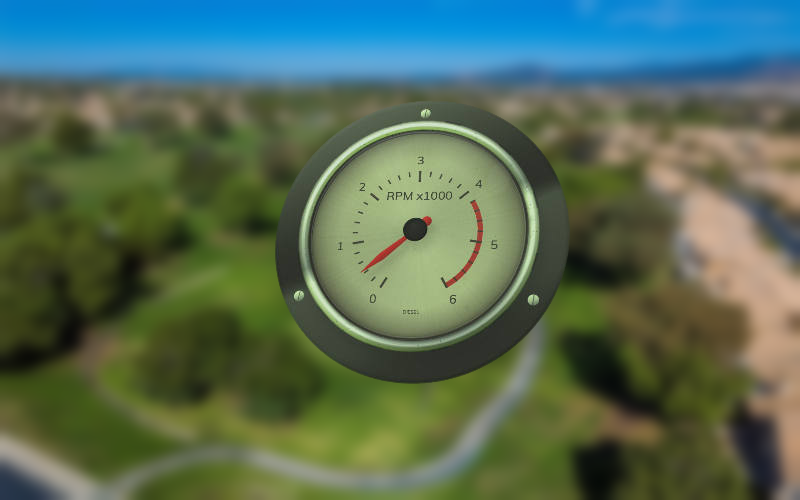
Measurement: 400 rpm
